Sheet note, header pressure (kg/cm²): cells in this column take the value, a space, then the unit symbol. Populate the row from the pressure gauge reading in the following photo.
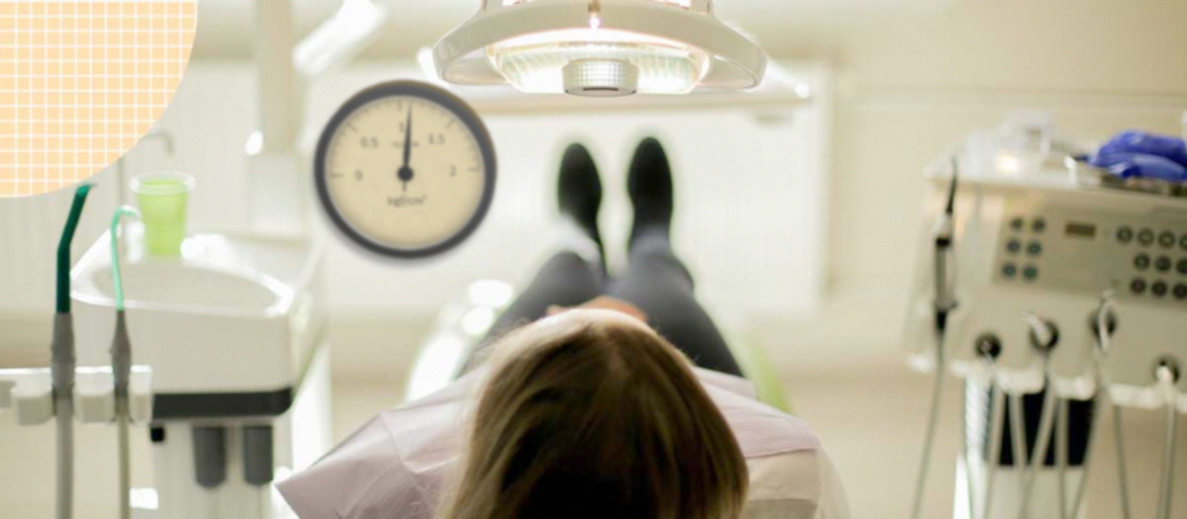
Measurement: 1.1 kg/cm²
